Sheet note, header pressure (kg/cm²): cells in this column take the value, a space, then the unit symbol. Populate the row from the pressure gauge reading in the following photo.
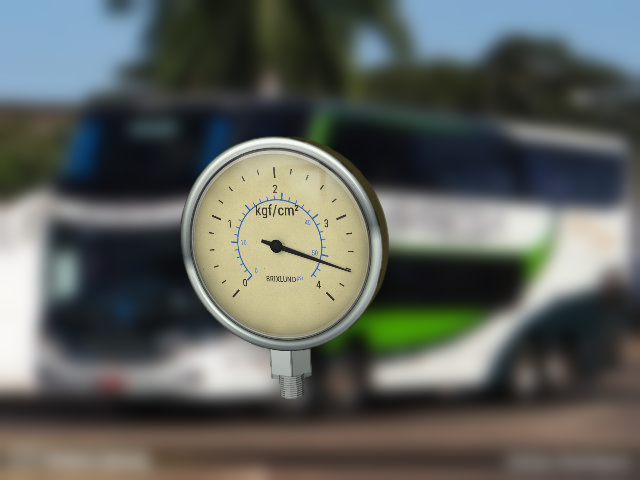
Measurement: 3.6 kg/cm²
